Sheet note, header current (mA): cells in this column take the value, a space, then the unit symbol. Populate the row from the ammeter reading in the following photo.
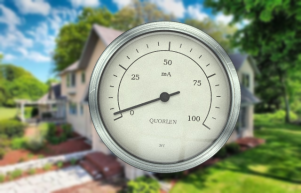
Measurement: 2.5 mA
